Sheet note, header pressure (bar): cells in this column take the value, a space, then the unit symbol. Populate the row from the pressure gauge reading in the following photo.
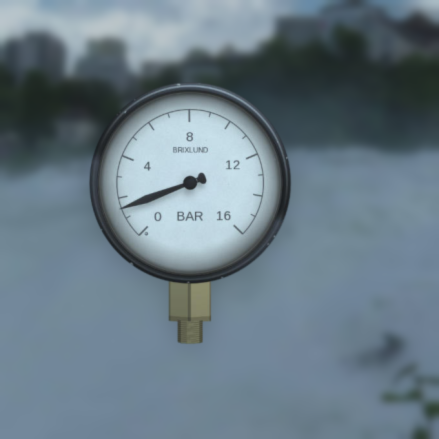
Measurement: 1.5 bar
